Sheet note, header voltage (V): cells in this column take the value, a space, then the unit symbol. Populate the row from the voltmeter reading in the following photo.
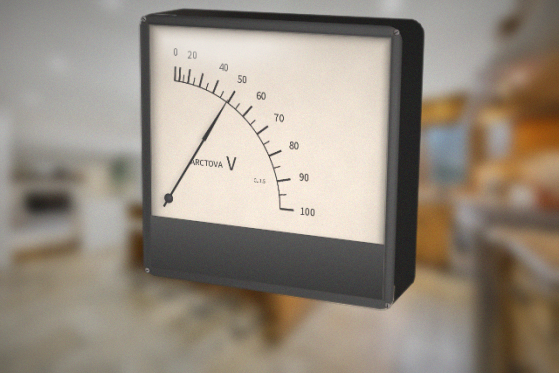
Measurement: 50 V
